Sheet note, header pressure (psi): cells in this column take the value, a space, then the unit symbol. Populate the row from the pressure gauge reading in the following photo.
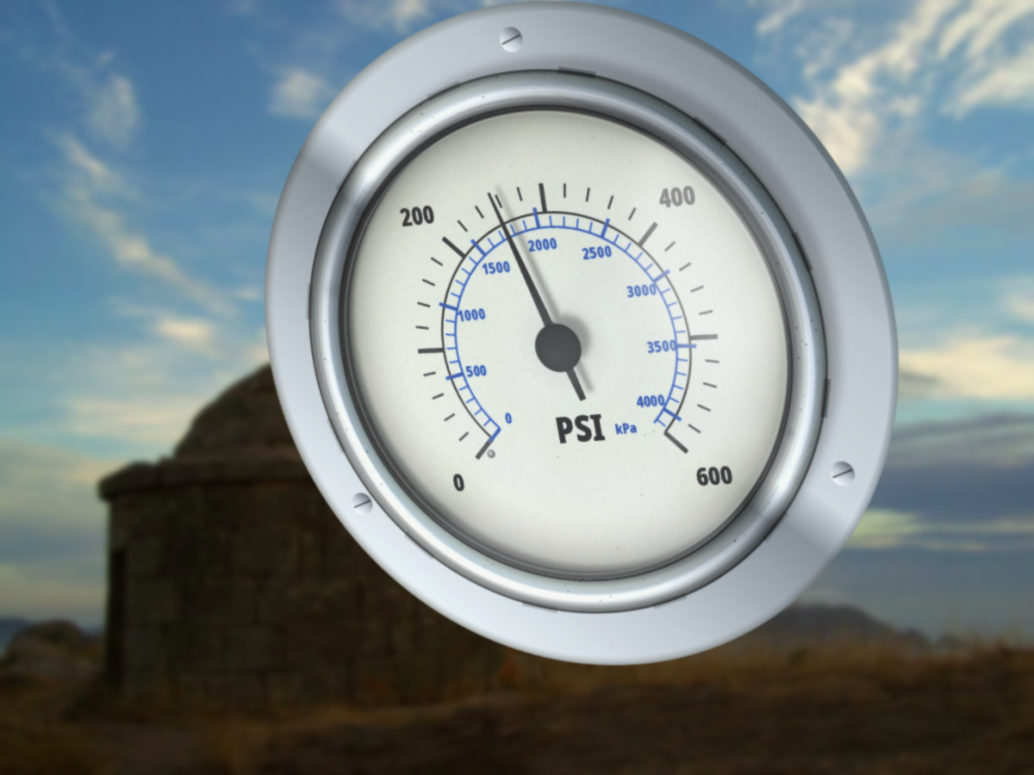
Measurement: 260 psi
